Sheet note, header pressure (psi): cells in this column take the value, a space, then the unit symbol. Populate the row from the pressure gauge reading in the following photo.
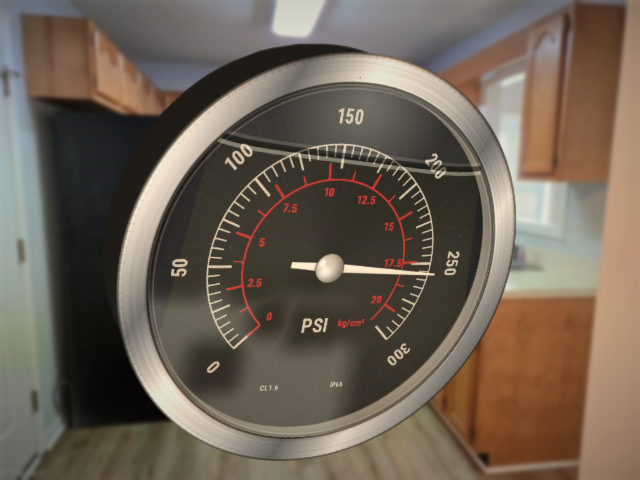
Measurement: 255 psi
